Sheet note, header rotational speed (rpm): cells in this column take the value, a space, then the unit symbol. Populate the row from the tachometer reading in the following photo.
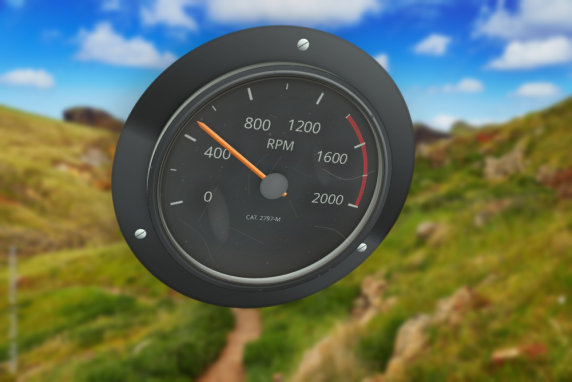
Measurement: 500 rpm
